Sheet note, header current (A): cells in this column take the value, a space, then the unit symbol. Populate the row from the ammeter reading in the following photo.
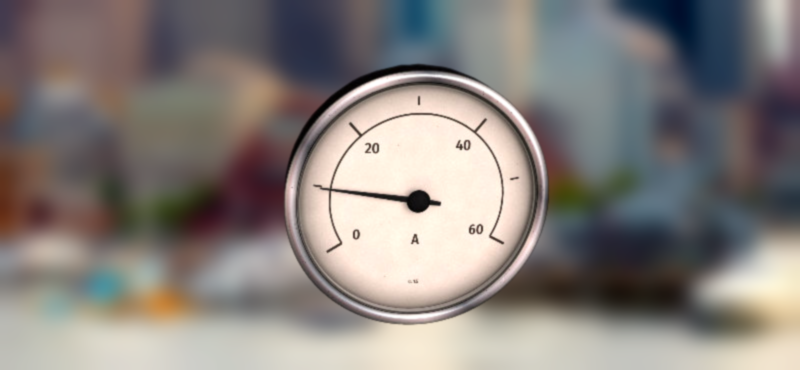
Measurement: 10 A
